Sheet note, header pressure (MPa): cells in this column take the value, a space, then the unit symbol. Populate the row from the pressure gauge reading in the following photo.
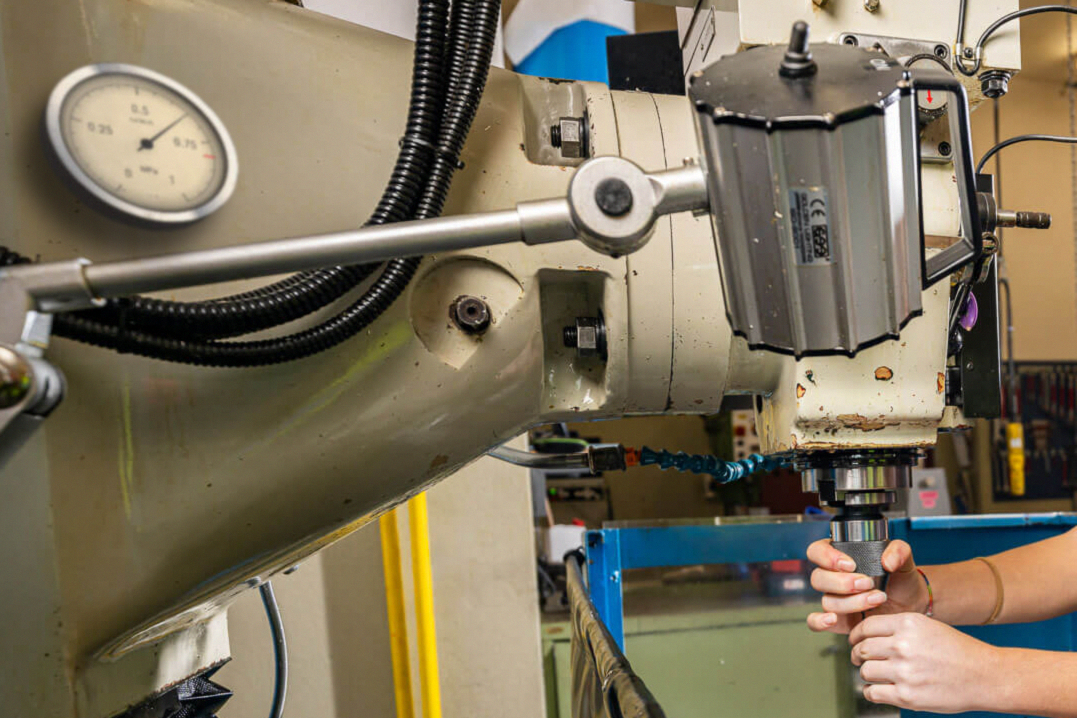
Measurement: 0.65 MPa
